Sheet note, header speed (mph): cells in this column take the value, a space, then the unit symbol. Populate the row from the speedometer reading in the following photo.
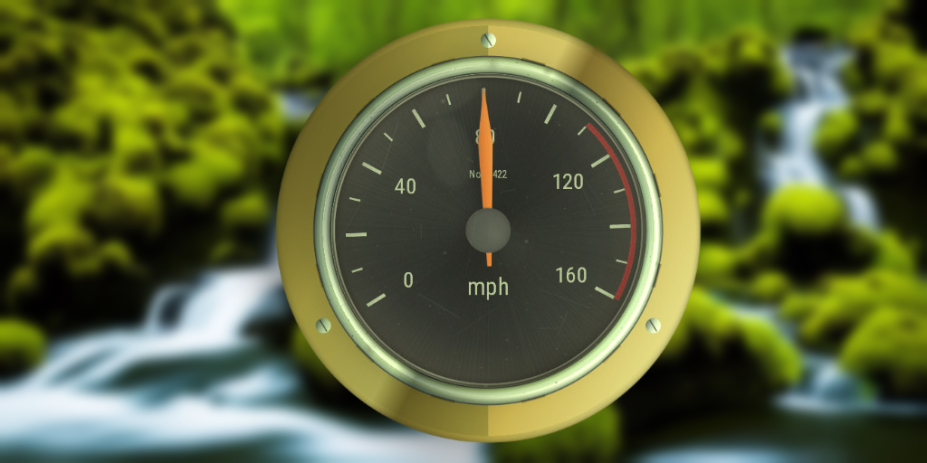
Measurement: 80 mph
